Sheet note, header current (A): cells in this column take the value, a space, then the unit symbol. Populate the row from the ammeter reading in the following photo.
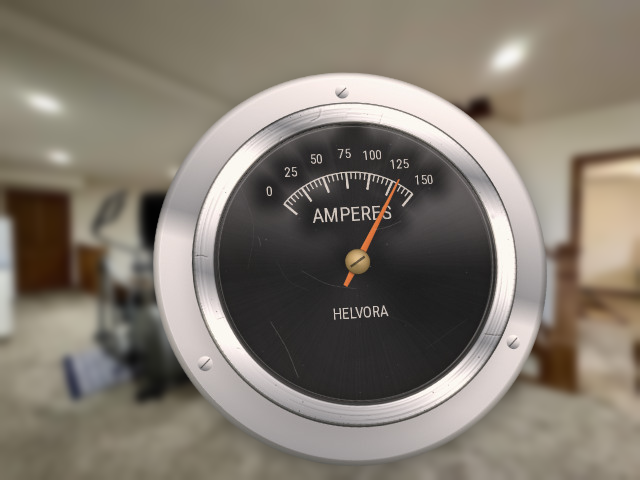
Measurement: 130 A
